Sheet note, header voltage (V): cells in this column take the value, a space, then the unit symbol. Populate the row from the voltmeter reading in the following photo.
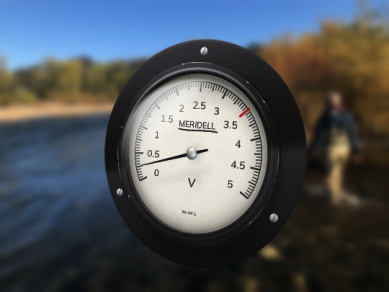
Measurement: 0.25 V
